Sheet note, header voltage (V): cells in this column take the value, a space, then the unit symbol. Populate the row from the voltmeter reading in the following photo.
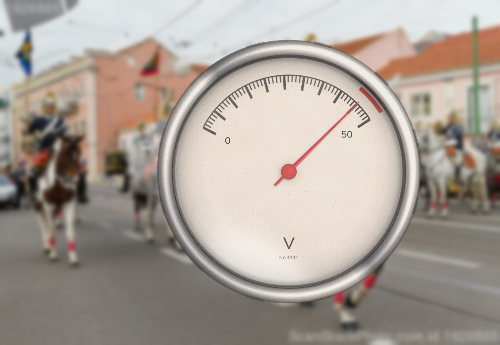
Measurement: 45 V
